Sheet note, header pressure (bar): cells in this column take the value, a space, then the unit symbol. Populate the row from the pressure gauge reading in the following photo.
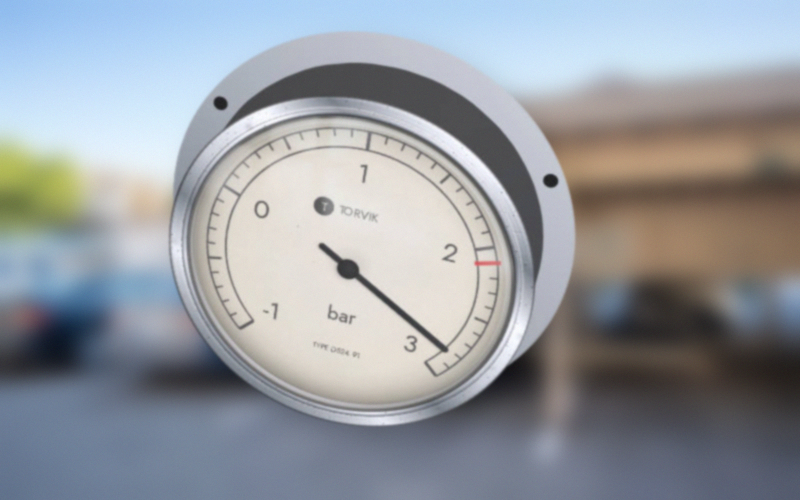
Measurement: 2.8 bar
